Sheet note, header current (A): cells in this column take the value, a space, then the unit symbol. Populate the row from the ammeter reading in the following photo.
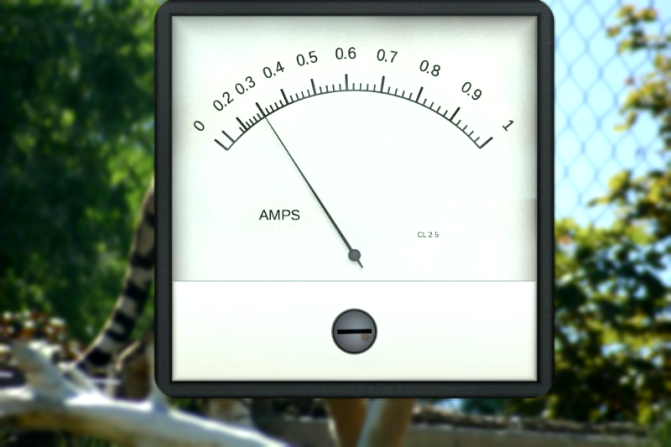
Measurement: 0.3 A
